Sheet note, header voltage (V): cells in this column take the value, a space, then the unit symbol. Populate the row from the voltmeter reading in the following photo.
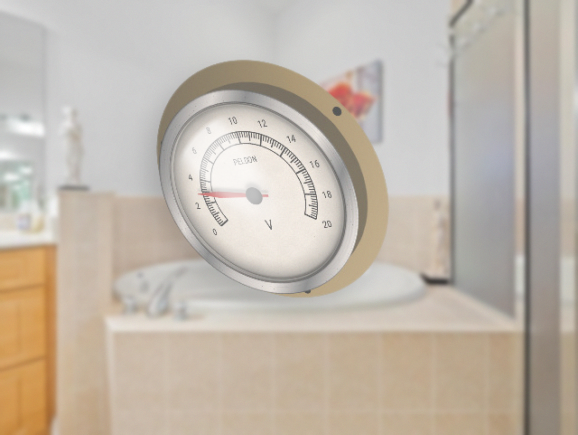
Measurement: 3 V
